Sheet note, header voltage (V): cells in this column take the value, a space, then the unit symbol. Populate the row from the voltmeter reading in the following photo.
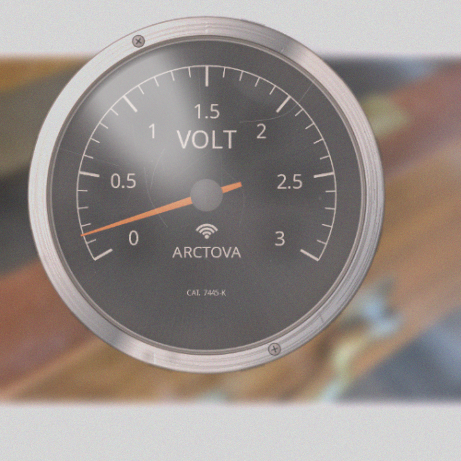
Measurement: 0.15 V
